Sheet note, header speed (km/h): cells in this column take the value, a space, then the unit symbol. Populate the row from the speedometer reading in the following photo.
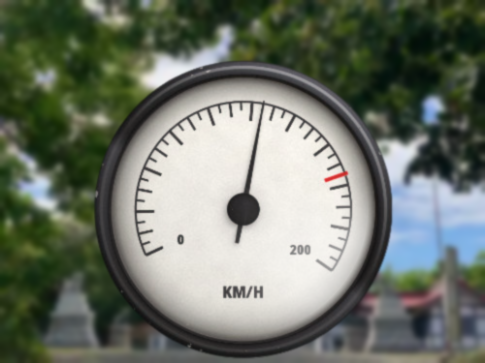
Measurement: 105 km/h
